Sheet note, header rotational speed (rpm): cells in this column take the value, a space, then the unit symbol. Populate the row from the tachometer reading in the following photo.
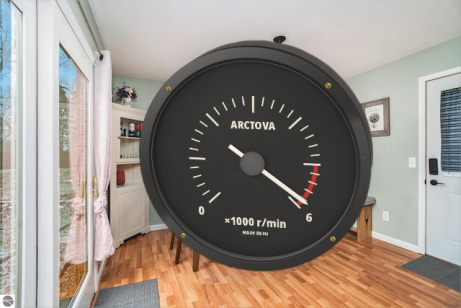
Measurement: 5800 rpm
